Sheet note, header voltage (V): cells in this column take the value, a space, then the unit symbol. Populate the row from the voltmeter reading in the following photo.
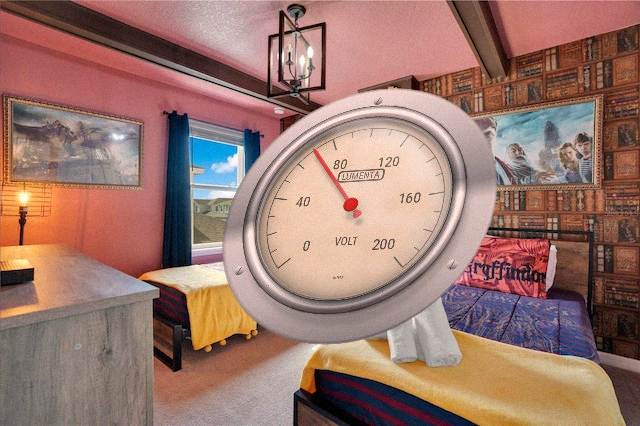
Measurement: 70 V
